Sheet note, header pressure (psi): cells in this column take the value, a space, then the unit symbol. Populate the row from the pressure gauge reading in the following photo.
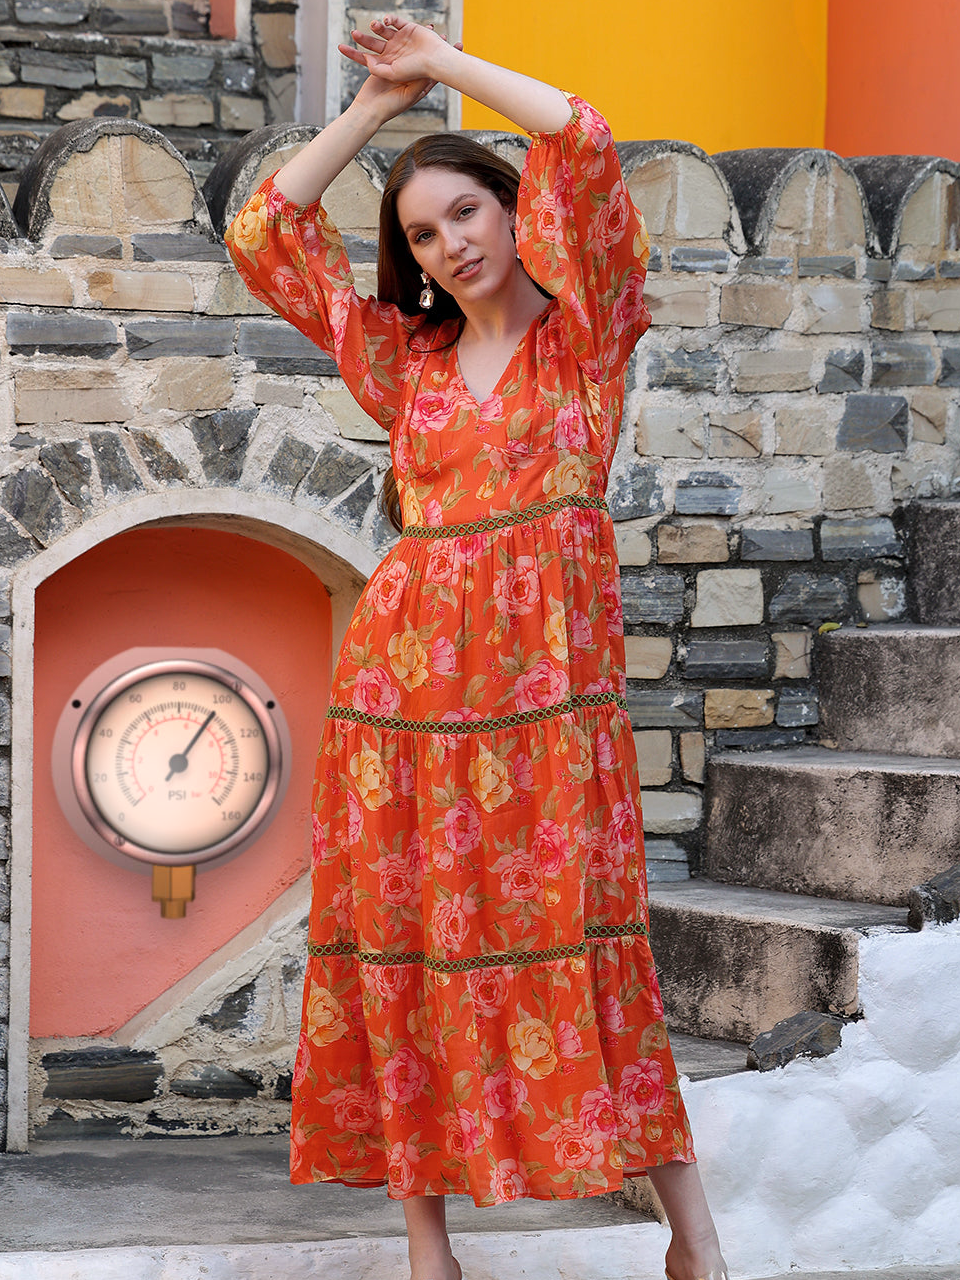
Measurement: 100 psi
